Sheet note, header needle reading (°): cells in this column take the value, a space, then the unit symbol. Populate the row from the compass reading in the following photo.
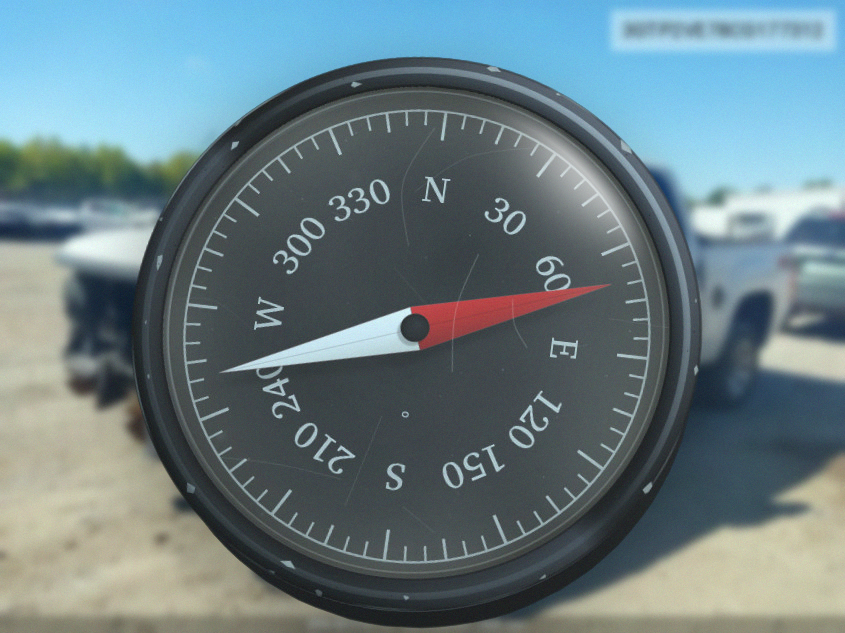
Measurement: 70 °
